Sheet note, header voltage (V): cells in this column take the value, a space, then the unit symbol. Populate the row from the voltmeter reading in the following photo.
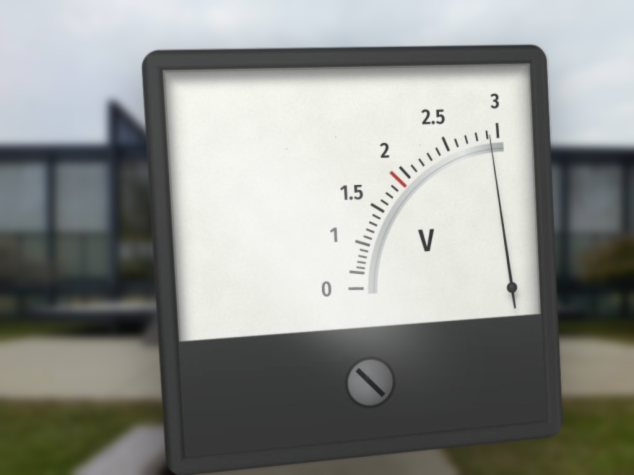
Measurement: 2.9 V
